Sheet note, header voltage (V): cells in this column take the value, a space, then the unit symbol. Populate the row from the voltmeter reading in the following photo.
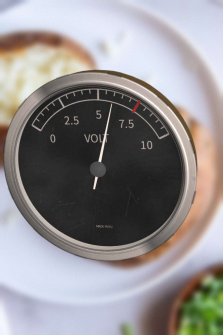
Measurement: 6 V
